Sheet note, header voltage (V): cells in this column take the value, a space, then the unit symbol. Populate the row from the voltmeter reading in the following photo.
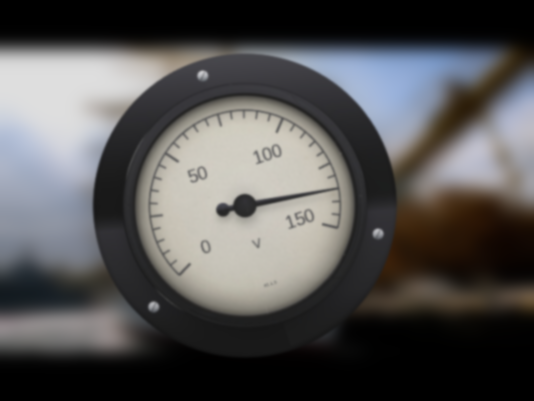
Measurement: 135 V
